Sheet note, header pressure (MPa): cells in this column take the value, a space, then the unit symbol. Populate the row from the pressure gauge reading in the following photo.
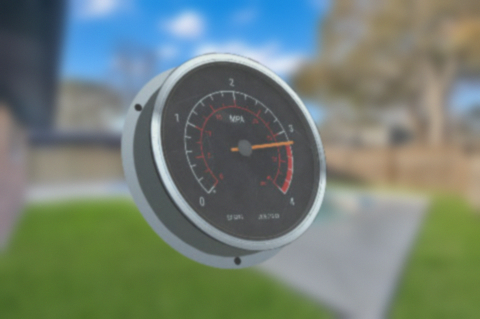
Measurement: 3.2 MPa
